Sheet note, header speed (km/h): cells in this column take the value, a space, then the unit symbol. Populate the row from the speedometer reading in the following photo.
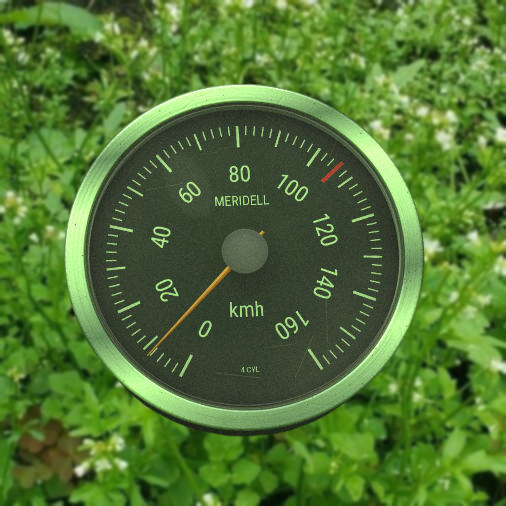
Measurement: 8 km/h
